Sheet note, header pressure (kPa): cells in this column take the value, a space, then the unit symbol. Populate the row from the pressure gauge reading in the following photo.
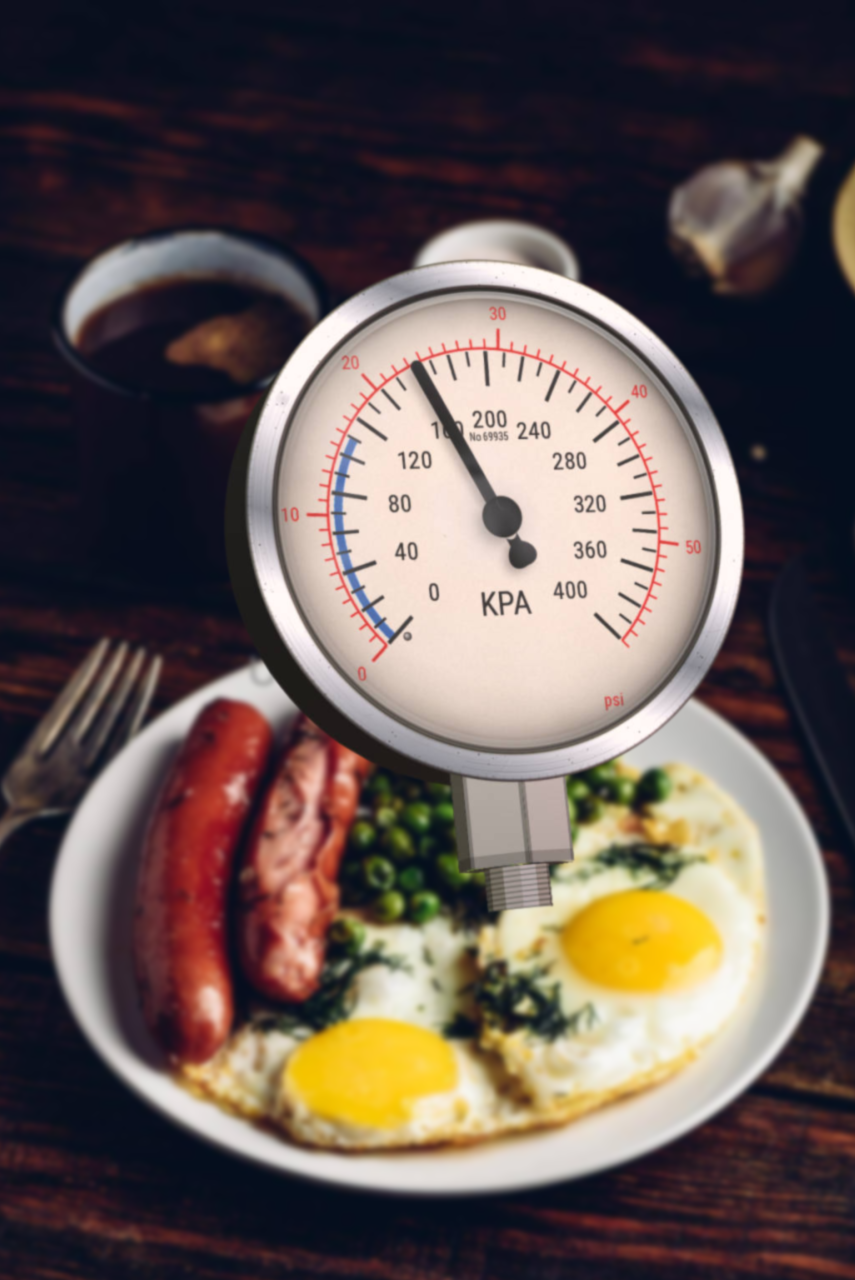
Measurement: 160 kPa
